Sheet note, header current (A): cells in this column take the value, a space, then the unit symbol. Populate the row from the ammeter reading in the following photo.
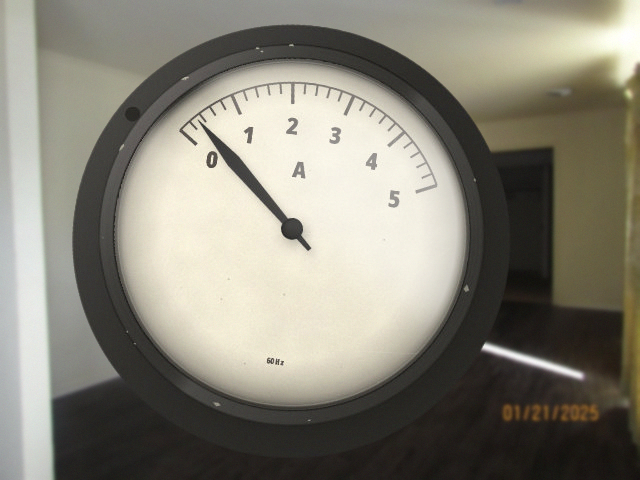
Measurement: 0.3 A
